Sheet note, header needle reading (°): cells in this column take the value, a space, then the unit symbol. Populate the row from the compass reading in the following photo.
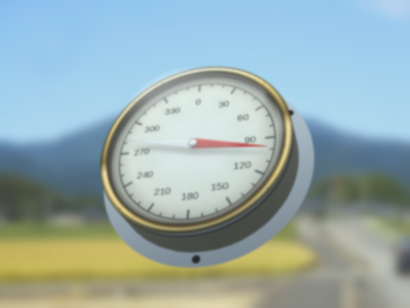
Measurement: 100 °
